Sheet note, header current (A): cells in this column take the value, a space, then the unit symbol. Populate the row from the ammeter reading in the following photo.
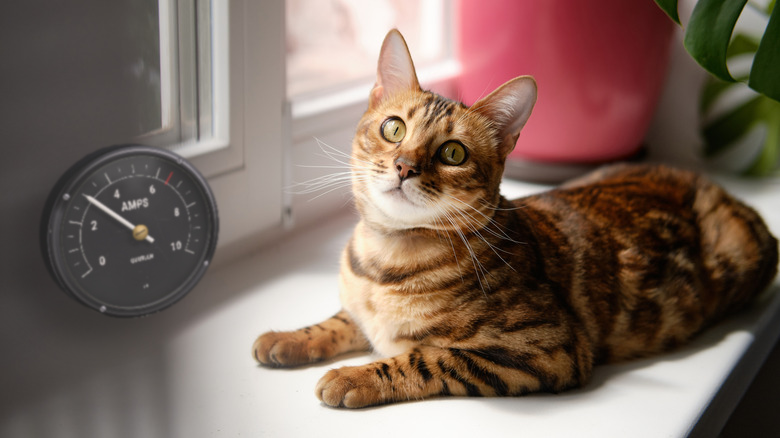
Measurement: 3 A
